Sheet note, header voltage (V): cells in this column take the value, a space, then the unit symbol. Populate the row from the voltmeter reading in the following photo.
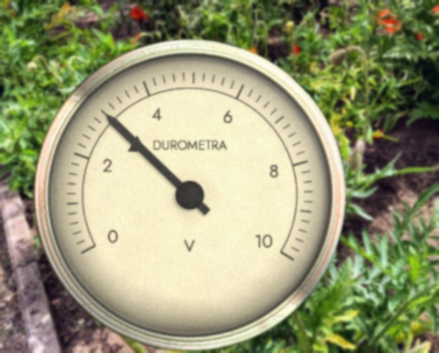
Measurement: 3 V
